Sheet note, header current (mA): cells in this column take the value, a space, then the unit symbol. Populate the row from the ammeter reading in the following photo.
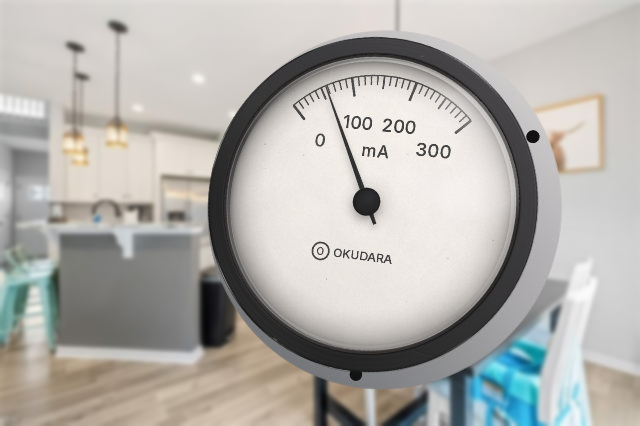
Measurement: 60 mA
